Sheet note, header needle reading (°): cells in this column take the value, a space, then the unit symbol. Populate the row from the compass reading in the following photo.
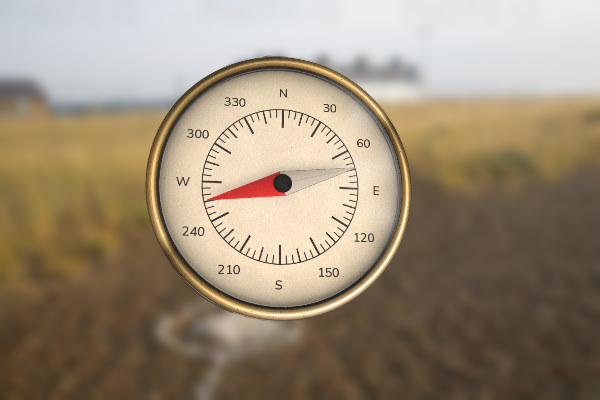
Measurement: 255 °
